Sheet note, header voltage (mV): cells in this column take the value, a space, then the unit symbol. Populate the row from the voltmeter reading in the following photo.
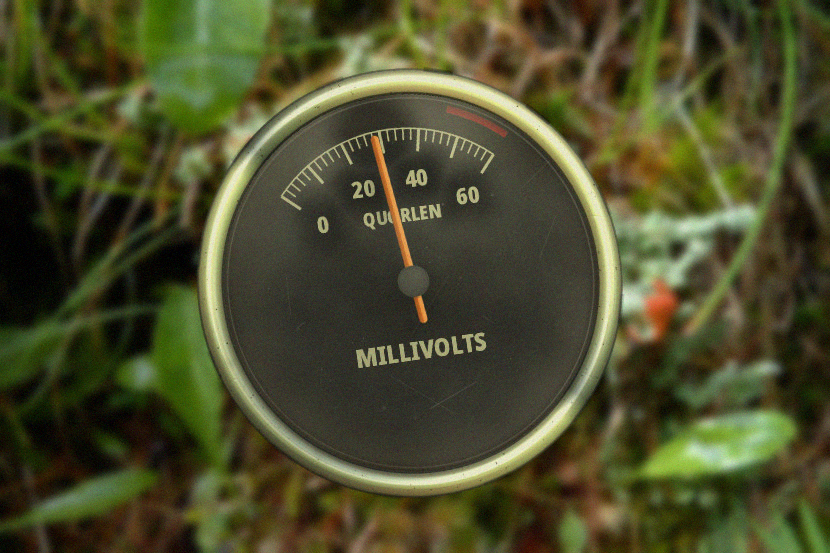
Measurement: 28 mV
